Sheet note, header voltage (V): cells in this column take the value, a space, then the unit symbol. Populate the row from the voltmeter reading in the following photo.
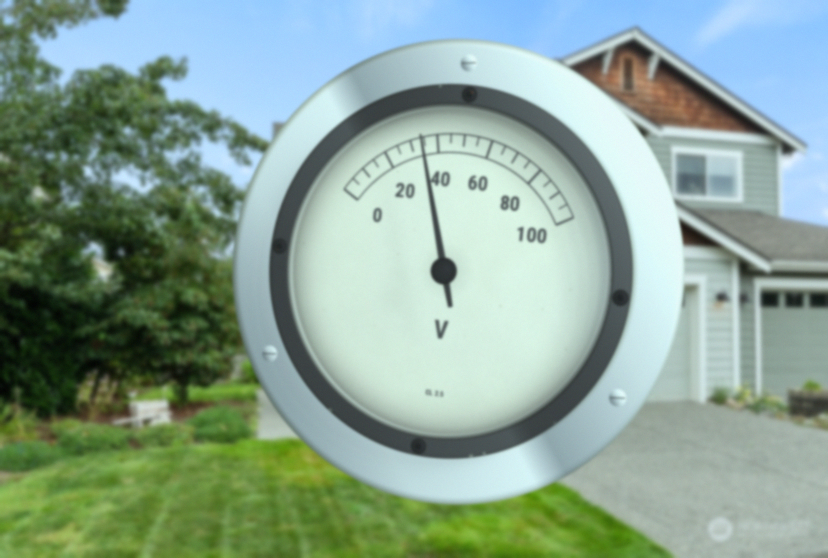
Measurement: 35 V
